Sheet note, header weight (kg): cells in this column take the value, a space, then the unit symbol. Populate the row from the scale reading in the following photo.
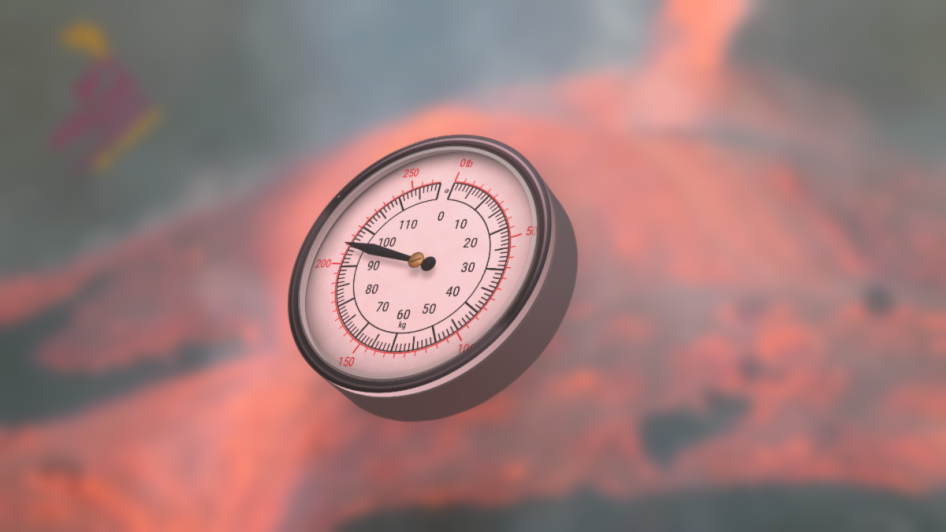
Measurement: 95 kg
